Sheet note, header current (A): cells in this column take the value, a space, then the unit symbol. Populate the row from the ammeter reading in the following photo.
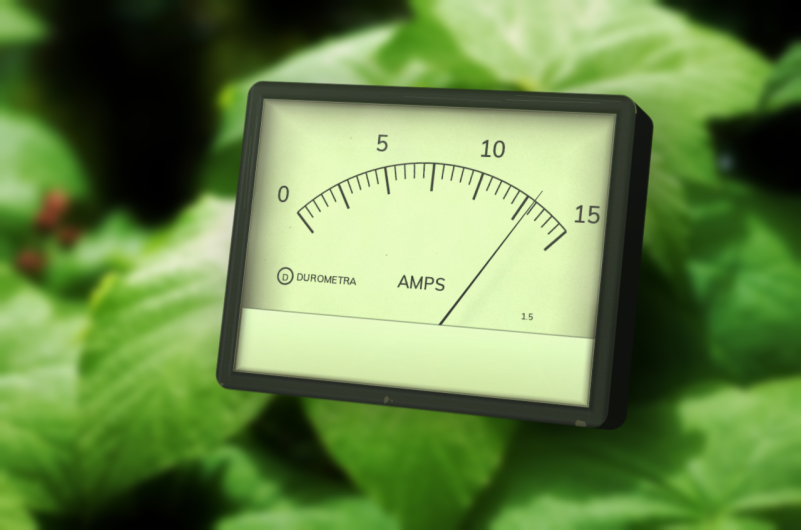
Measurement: 13 A
